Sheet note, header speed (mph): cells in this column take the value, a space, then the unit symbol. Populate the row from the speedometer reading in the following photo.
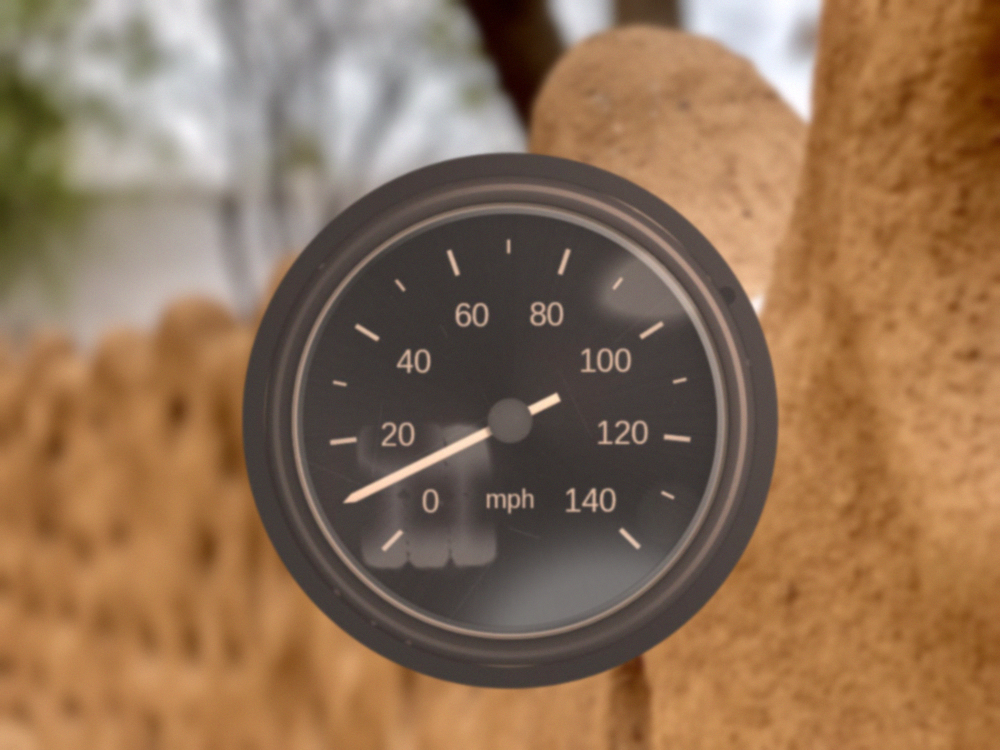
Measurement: 10 mph
